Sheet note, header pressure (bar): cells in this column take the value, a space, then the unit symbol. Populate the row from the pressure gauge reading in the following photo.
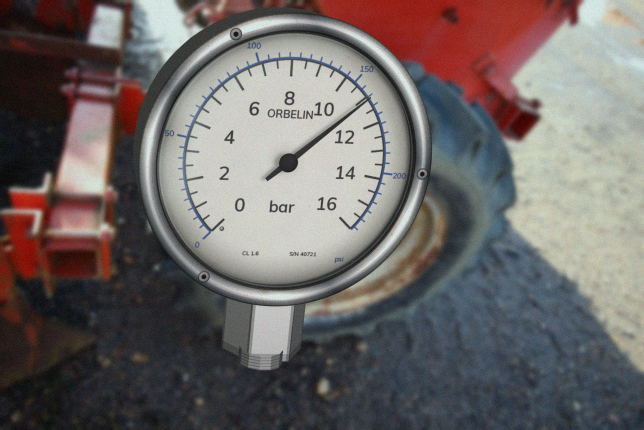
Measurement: 11 bar
